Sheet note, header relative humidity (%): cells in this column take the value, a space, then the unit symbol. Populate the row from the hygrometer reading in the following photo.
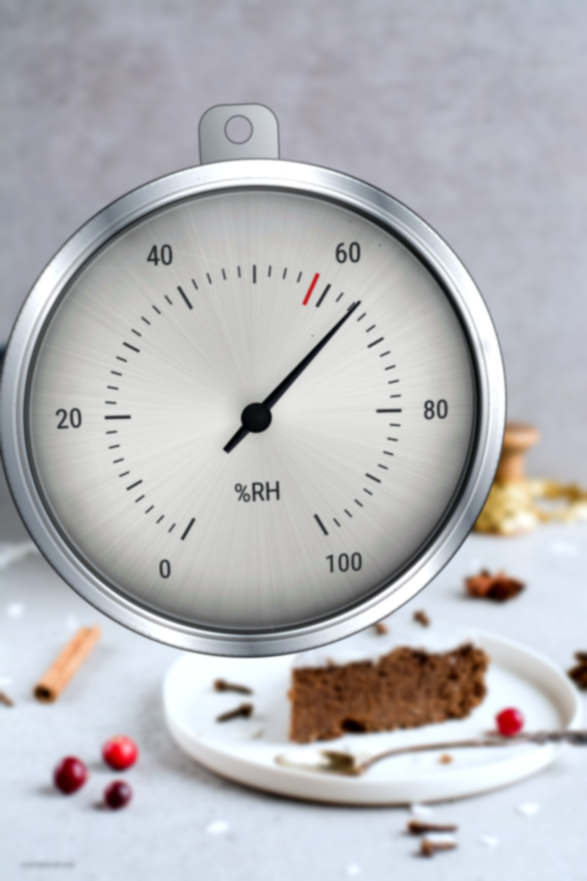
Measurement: 64 %
